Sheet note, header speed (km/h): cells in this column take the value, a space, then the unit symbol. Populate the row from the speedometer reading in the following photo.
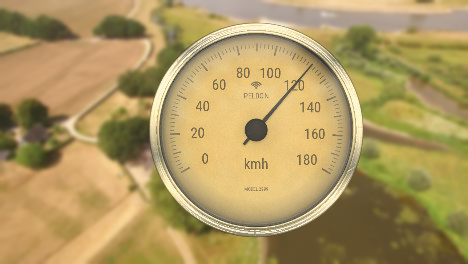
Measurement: 120 km/h
